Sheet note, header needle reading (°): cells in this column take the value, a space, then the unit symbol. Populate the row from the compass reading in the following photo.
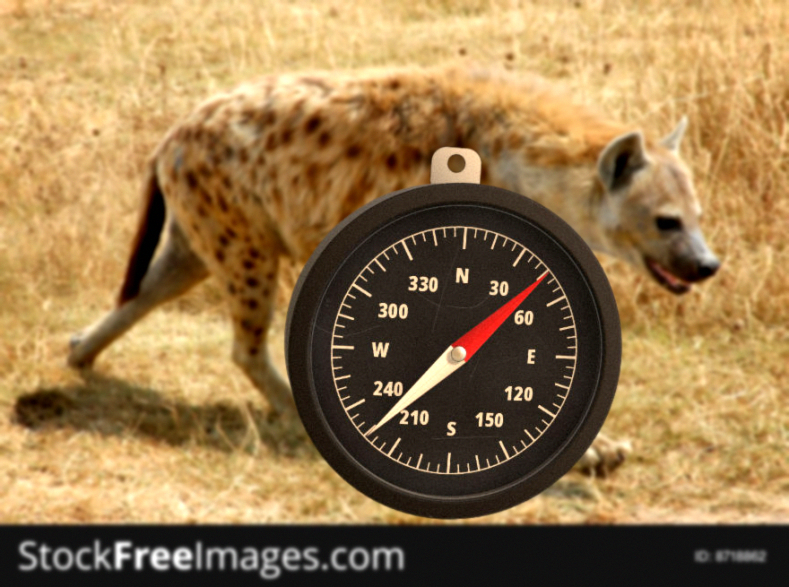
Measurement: 45 °
